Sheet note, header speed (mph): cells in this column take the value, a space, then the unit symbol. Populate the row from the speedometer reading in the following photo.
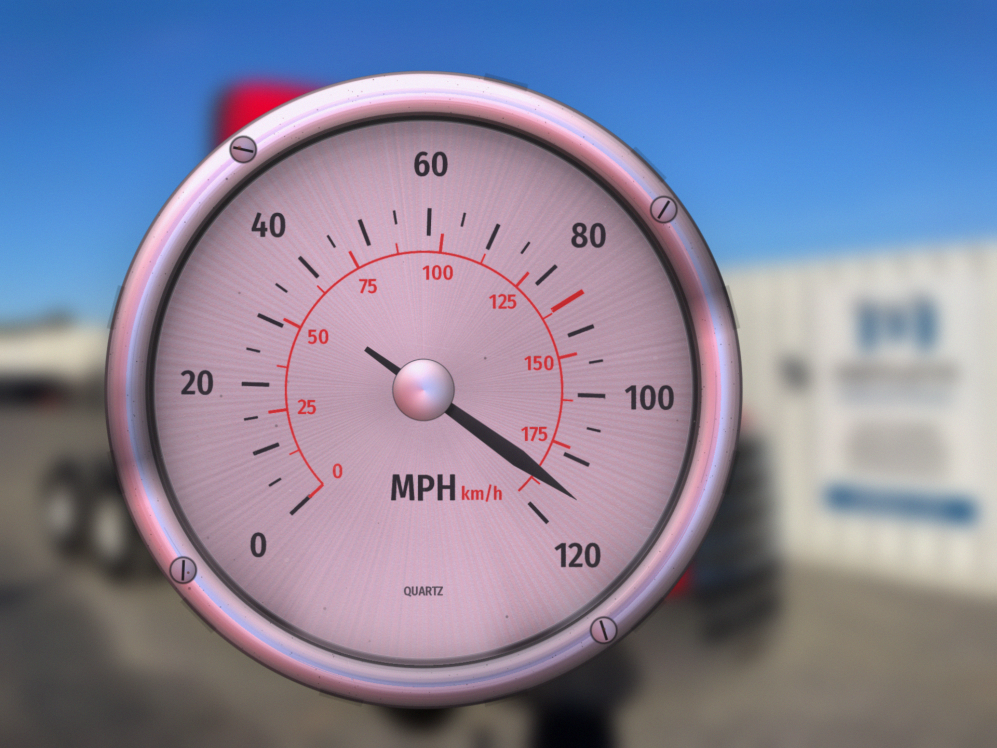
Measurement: 115 mph
